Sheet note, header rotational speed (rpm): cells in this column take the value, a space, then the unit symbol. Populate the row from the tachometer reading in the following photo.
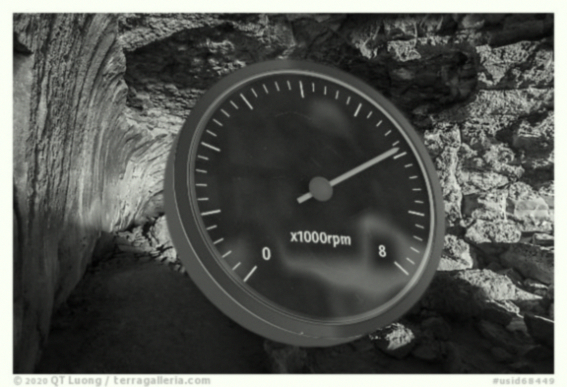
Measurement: 5900 rpm
